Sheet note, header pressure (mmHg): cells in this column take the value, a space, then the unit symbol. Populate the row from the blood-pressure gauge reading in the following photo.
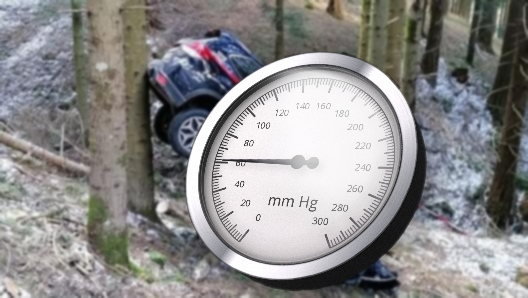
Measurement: 60 mmHg
